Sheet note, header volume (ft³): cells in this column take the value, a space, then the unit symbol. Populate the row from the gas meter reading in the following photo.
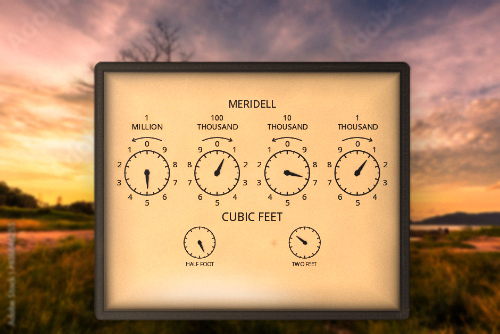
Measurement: 507100 ft³
